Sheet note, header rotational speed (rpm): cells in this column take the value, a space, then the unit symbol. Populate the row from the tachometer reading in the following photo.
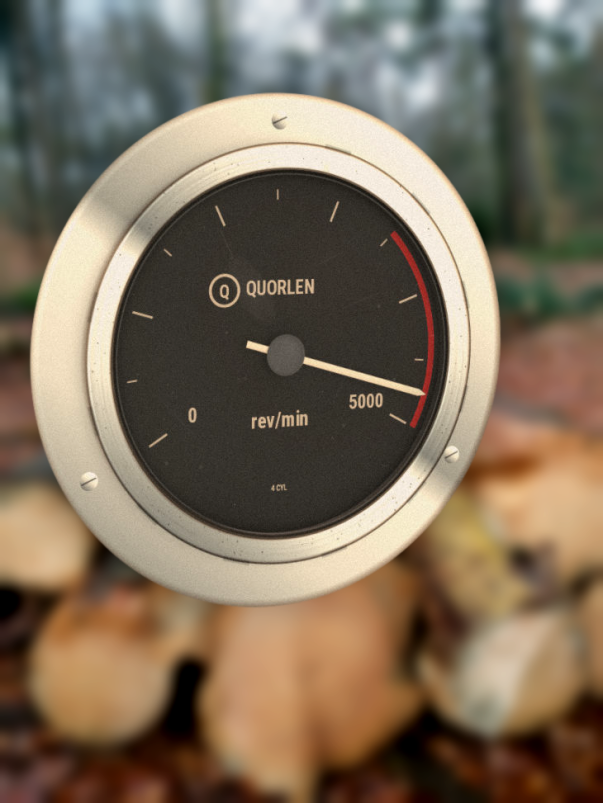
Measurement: 4750 rpm
